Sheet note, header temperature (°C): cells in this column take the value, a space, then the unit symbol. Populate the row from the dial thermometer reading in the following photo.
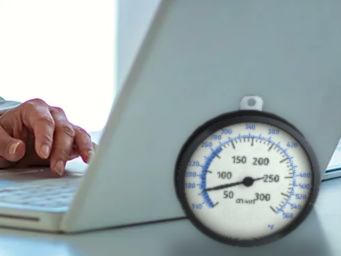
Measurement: 75 °C
